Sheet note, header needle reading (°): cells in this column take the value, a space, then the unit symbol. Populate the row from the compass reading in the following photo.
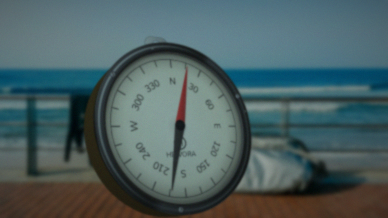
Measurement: 15 °
